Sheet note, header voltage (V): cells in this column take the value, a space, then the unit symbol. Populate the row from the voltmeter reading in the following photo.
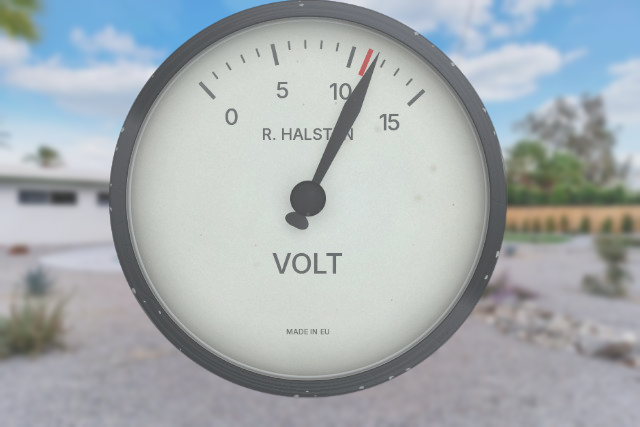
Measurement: 11.5 V
